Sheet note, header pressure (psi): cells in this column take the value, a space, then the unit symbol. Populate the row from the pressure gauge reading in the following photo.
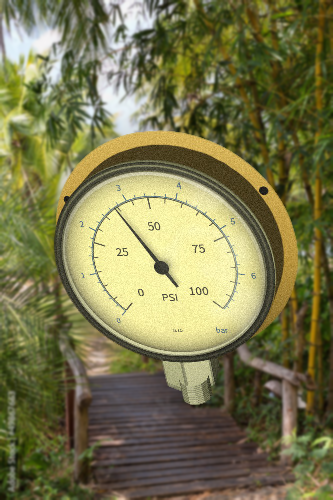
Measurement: 40 psi
